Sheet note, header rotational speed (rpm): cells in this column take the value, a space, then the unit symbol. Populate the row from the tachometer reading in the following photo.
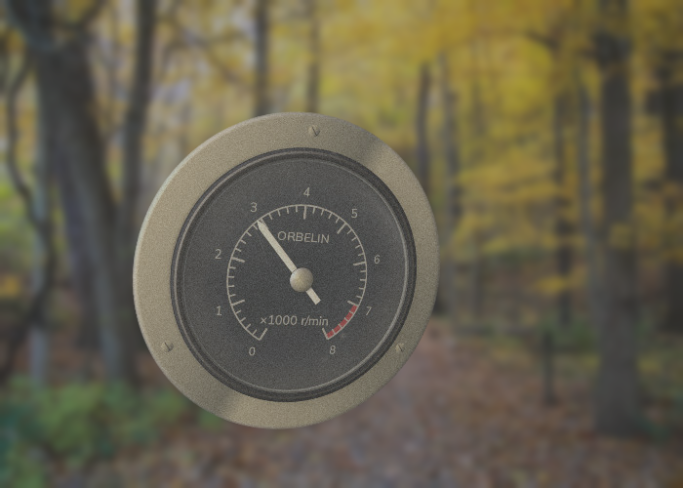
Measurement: 2900 rpm
